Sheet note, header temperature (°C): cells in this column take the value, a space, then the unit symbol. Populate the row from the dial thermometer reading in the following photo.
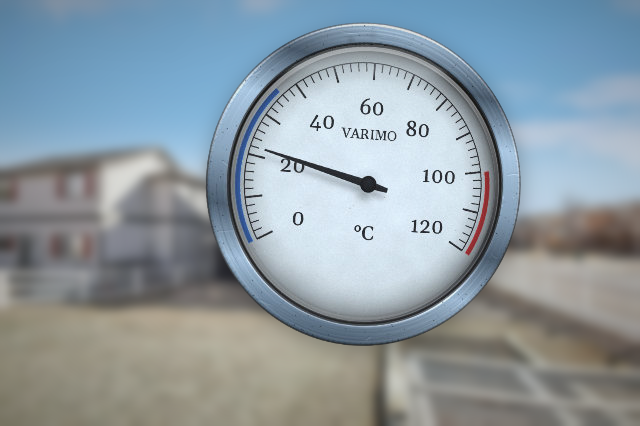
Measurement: 22 °C
